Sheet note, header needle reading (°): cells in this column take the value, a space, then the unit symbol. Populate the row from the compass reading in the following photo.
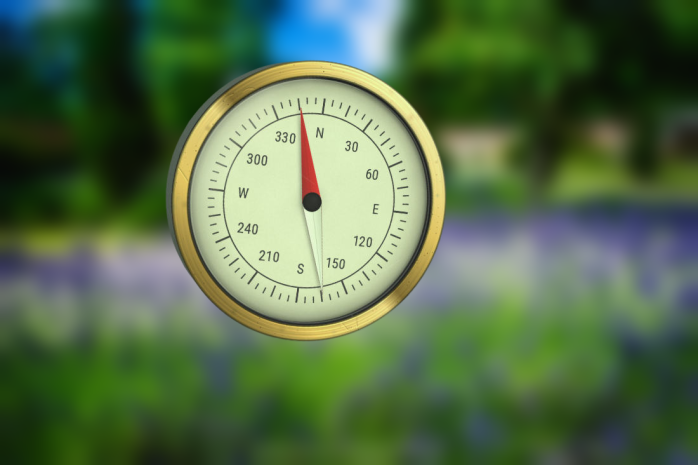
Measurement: 345 °
